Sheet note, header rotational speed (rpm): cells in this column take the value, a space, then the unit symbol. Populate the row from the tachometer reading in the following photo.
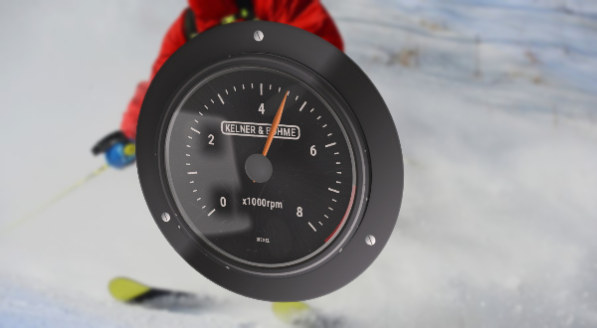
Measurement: 4600 rpm
